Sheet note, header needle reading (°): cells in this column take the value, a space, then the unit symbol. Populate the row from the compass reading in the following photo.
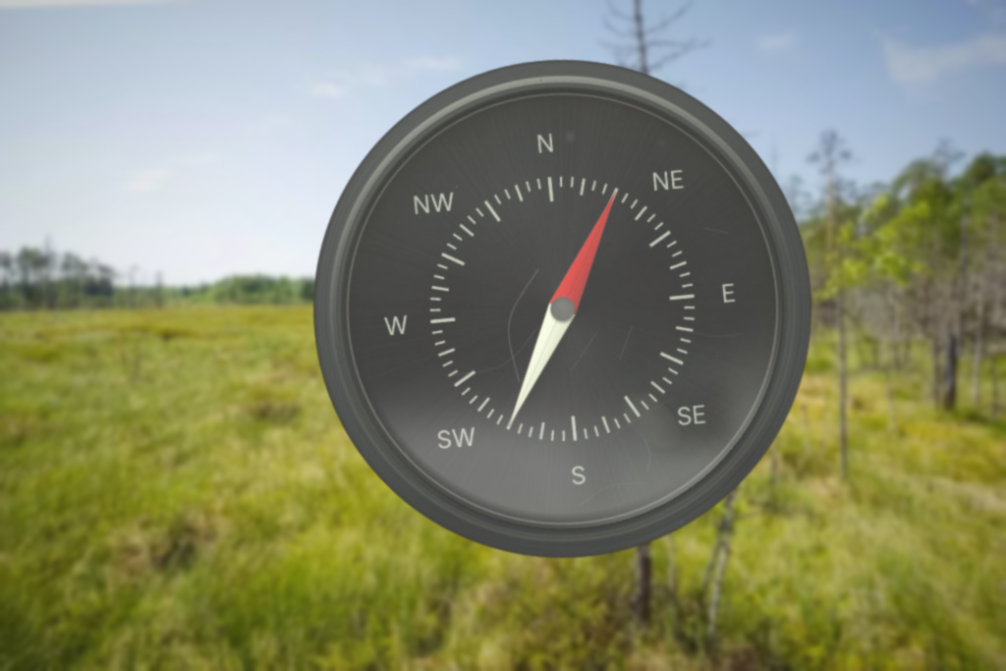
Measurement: 30 °
